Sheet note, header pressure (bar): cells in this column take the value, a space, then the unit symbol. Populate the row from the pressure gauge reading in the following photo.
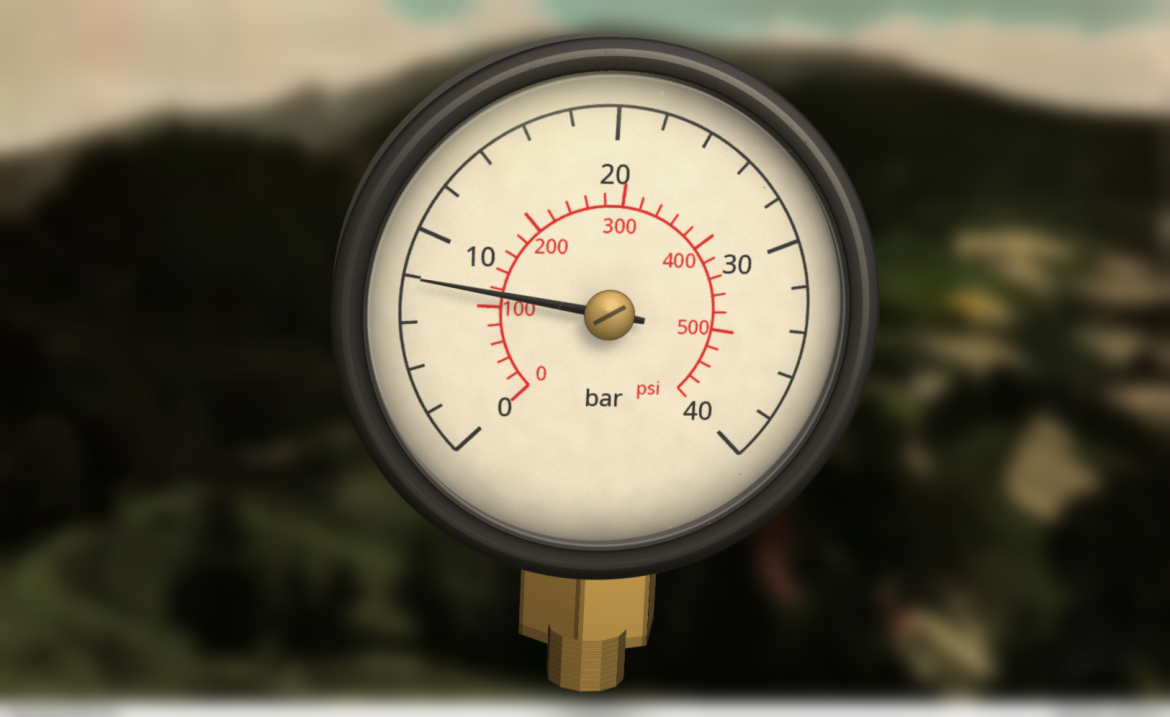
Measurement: 8 bar
